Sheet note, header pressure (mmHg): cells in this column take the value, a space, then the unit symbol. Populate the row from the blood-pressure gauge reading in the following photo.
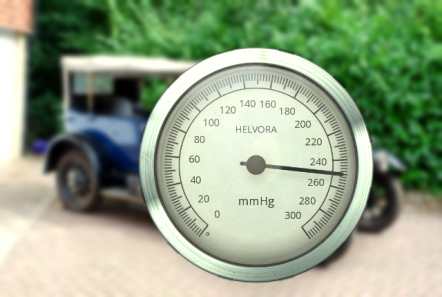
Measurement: 250 mmHg
